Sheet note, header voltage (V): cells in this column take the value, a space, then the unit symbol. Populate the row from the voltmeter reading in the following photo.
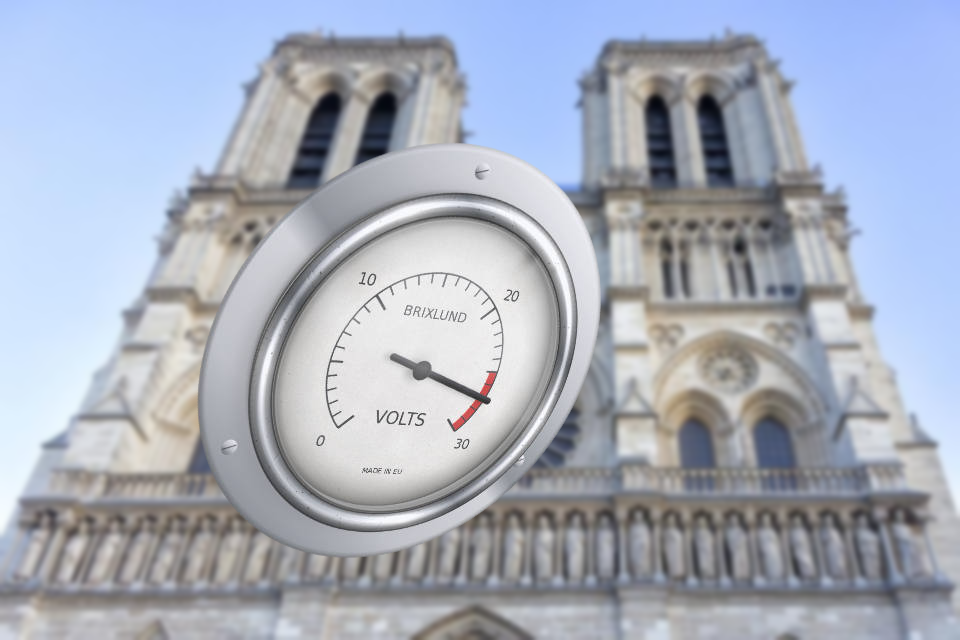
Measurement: 27 V
